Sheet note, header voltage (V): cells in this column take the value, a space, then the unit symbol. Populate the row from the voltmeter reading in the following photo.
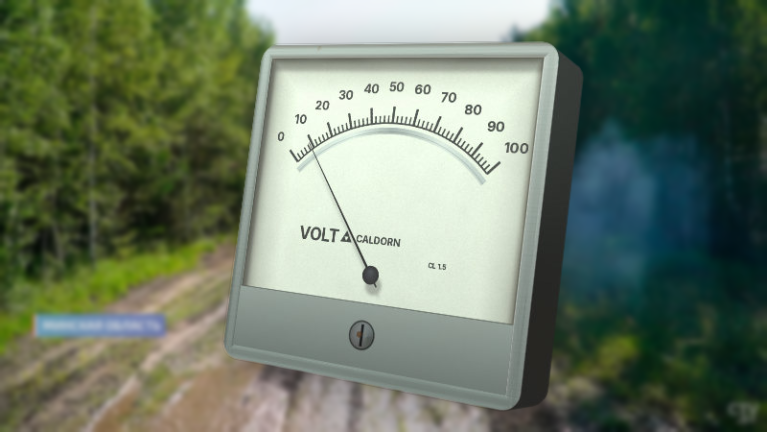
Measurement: 10 V
